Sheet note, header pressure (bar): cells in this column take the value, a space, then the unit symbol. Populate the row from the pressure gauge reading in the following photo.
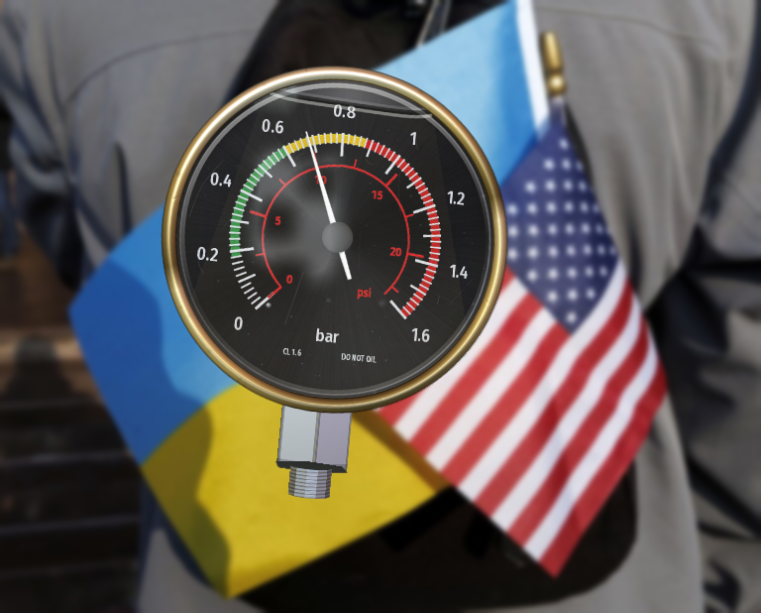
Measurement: 0.68 bar
